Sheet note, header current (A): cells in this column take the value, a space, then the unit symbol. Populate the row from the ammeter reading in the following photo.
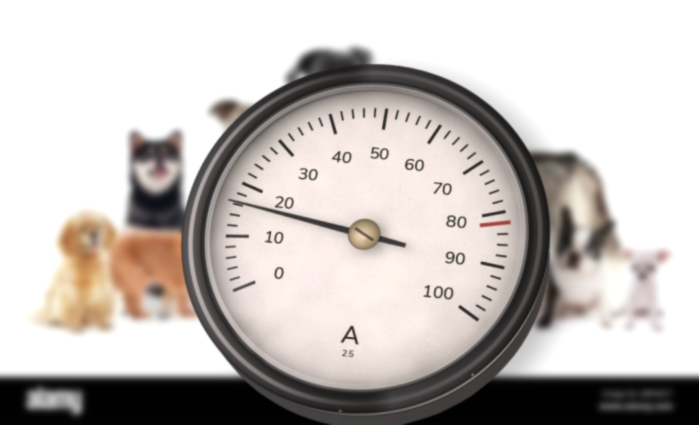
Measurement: 16 A
